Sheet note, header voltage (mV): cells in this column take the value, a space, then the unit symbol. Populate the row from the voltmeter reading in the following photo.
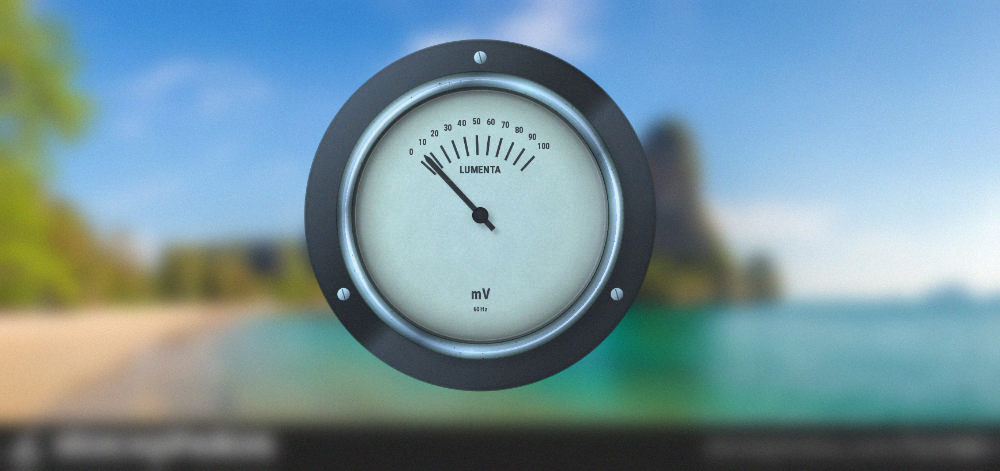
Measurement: 5 mV
